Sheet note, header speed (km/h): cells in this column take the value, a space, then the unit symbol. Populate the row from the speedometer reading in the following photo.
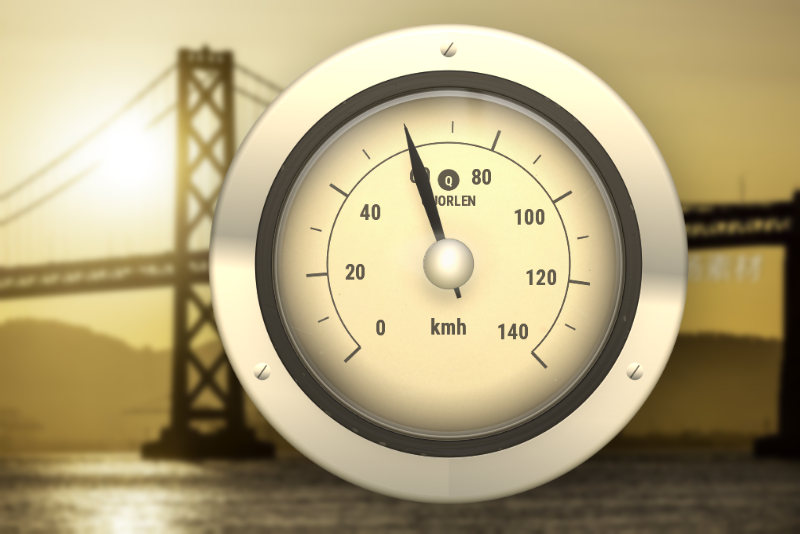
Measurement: 60 km/h
